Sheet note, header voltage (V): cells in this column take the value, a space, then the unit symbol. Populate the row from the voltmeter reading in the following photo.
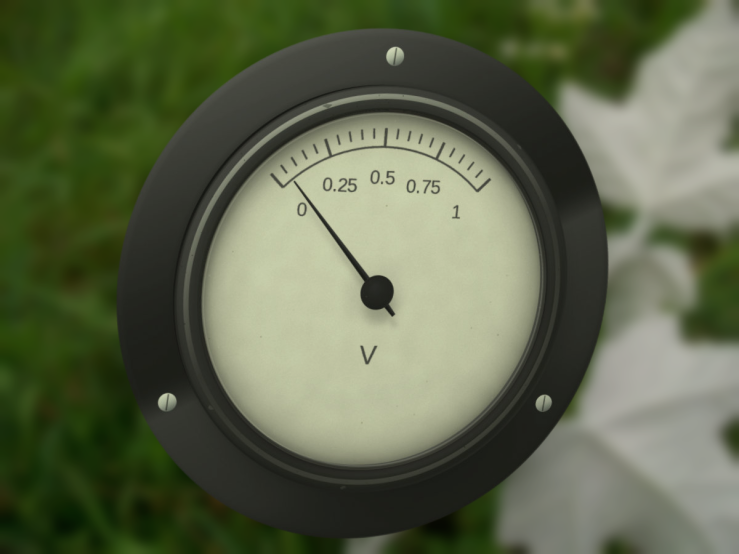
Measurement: 0.05 V
